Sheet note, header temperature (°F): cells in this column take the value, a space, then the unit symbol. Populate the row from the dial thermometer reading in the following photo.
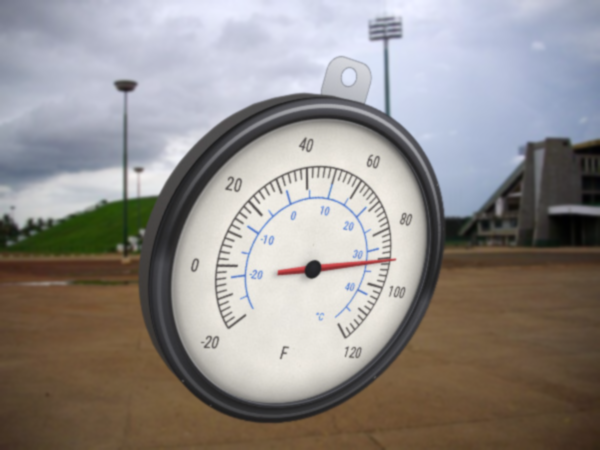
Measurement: 90 °F
